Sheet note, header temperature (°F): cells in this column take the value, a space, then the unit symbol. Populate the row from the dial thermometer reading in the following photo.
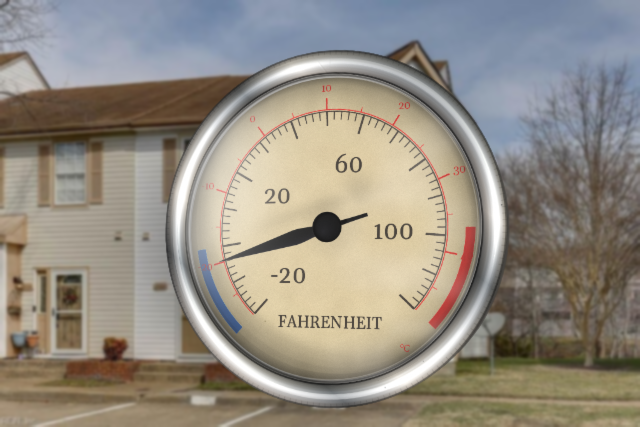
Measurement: -4 °F
